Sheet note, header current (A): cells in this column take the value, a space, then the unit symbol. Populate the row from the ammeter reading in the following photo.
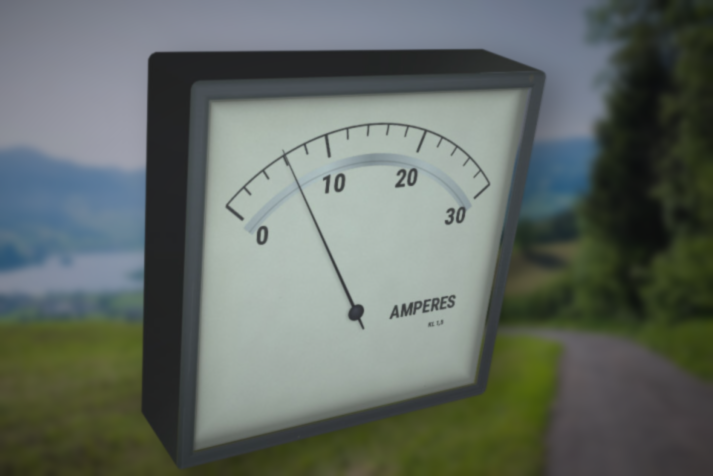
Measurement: 6 A
